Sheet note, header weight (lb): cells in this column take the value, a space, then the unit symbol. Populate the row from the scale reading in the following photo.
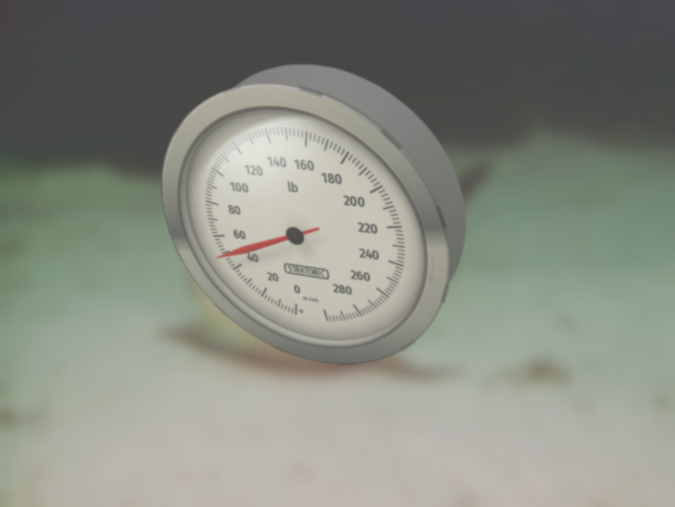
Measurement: 50 lb
